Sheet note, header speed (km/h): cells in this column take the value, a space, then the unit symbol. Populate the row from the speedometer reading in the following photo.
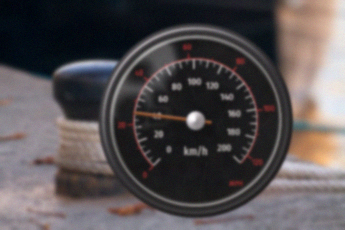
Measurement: 40 km/h
